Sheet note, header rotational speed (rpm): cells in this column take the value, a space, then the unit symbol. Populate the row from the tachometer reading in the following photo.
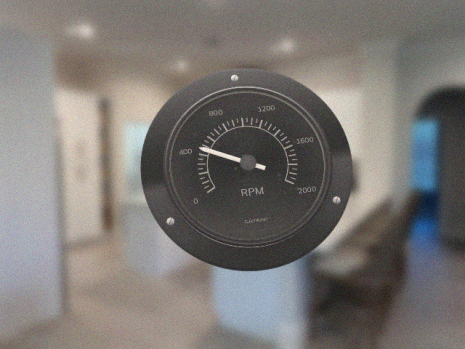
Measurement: 450 rpm
